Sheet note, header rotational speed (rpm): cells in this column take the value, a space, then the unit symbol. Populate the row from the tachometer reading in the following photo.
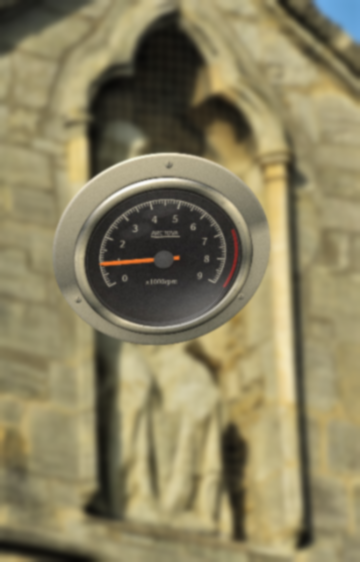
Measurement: 1000 rpm
